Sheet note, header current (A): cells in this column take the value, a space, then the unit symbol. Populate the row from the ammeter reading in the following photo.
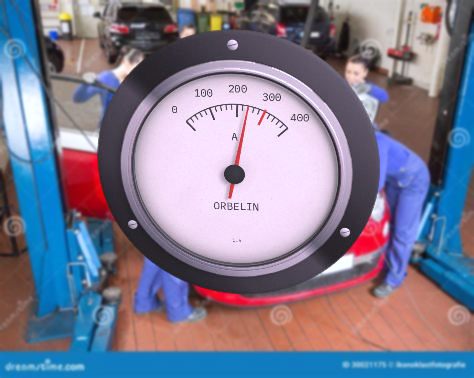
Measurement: 240 A
